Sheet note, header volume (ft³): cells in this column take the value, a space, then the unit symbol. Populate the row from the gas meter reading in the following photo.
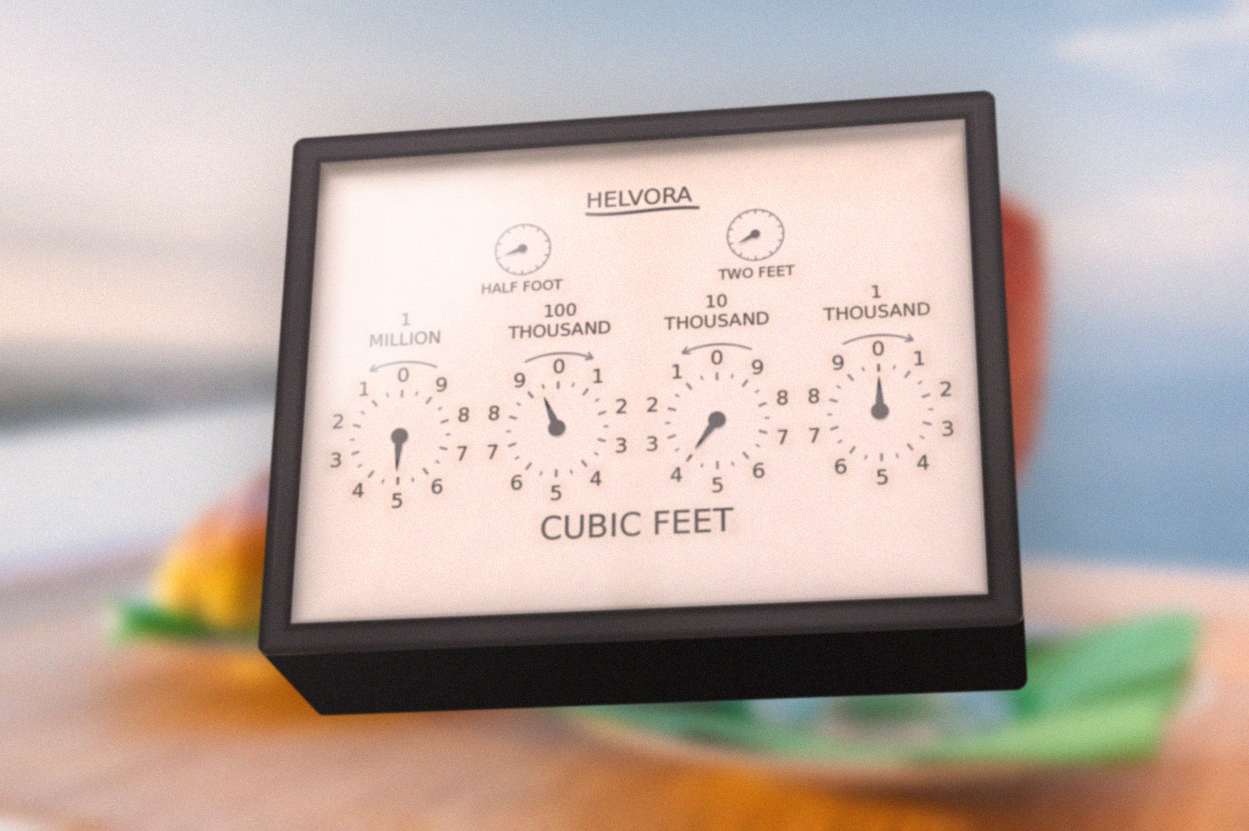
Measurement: 494000 ft³
